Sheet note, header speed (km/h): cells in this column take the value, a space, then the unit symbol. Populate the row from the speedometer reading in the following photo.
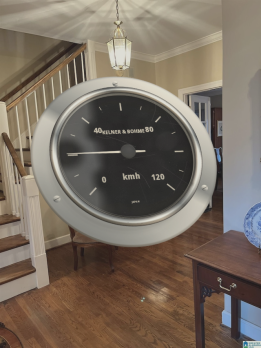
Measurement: 20 km/h
